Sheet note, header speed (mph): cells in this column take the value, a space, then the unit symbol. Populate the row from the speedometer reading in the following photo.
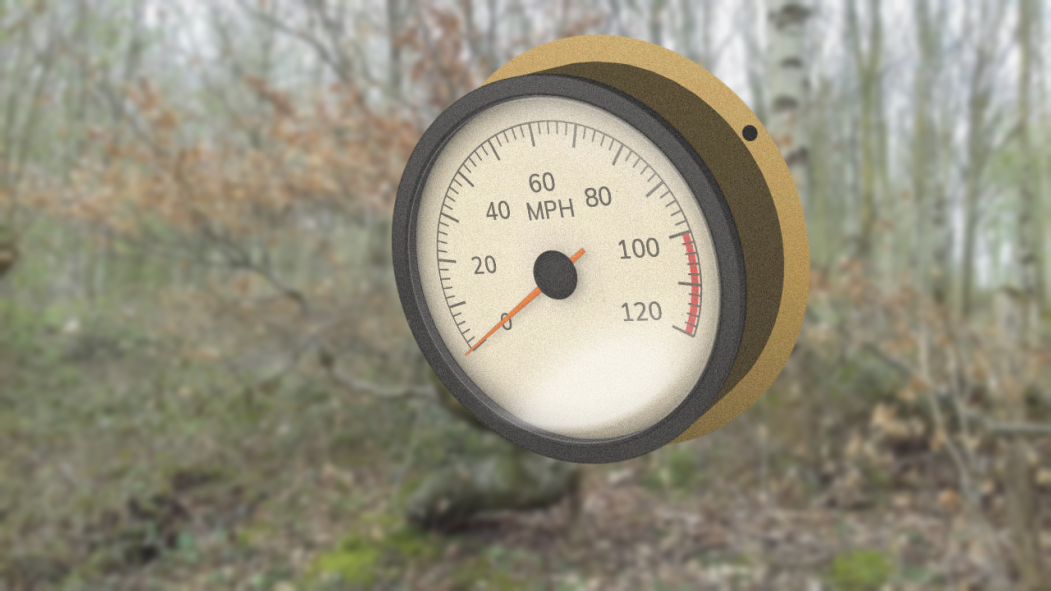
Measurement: 0 mph
